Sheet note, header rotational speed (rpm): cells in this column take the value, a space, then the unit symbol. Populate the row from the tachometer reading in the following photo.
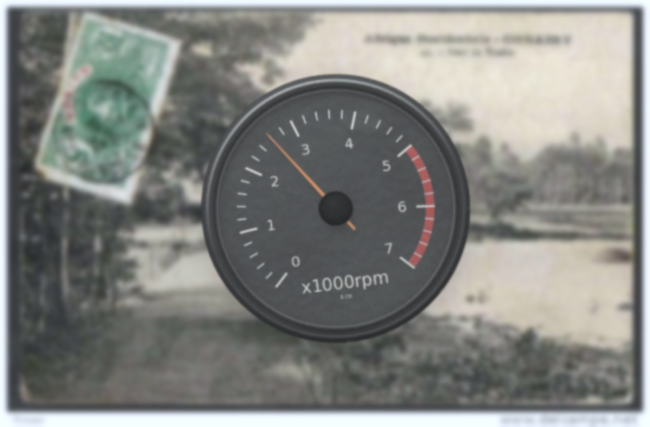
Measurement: 2600 rpm
